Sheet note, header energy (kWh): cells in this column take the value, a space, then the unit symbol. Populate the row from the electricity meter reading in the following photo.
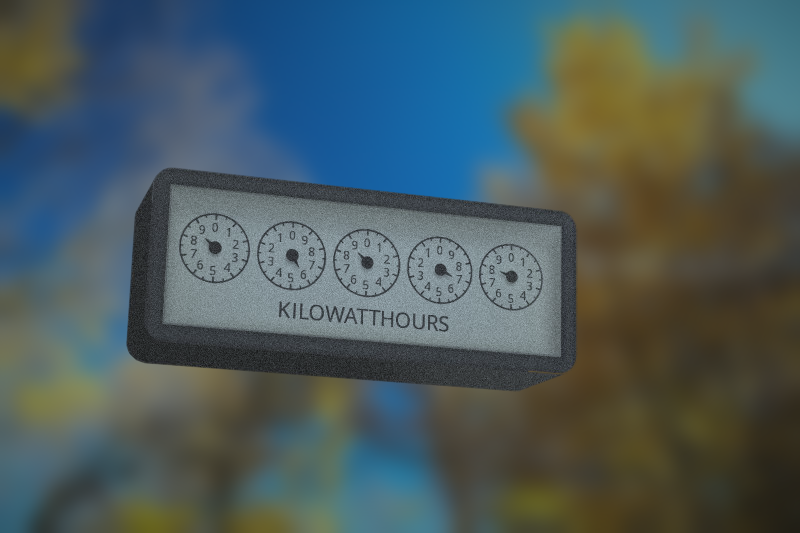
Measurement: 85868 kWh
